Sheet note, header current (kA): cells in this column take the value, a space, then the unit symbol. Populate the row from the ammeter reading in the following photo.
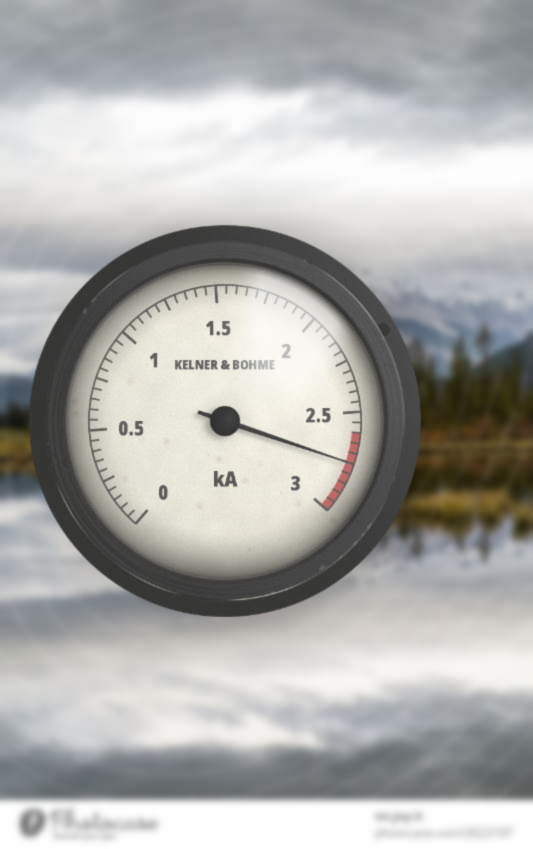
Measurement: 2.75 kA
